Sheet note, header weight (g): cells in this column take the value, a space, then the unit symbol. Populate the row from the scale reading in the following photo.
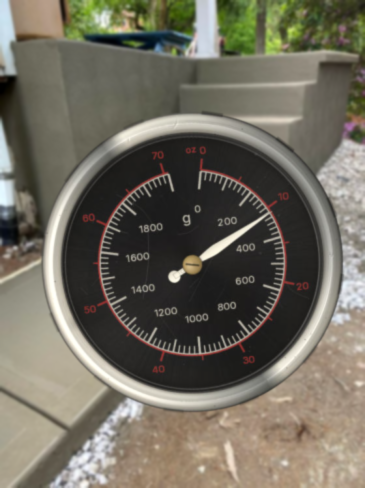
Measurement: 300 g
